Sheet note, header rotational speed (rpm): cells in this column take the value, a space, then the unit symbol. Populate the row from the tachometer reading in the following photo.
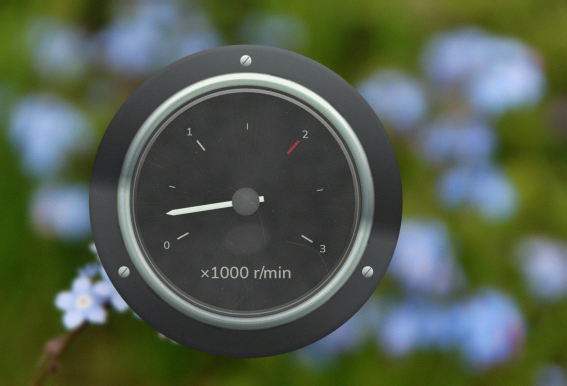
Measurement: 250 rpm
